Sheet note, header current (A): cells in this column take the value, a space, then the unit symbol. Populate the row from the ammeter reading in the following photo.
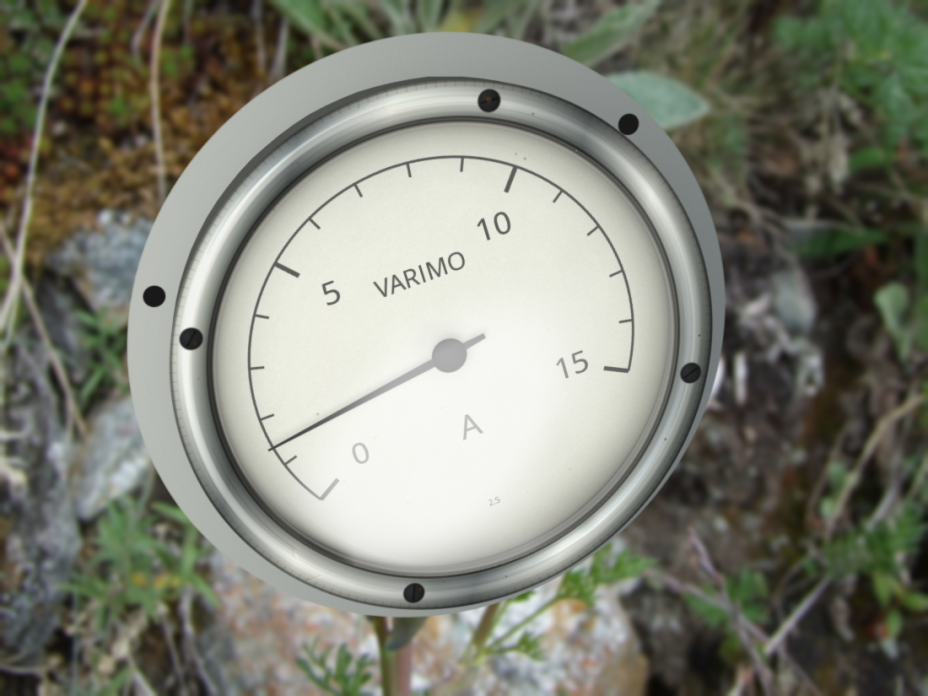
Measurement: 1.5 A
